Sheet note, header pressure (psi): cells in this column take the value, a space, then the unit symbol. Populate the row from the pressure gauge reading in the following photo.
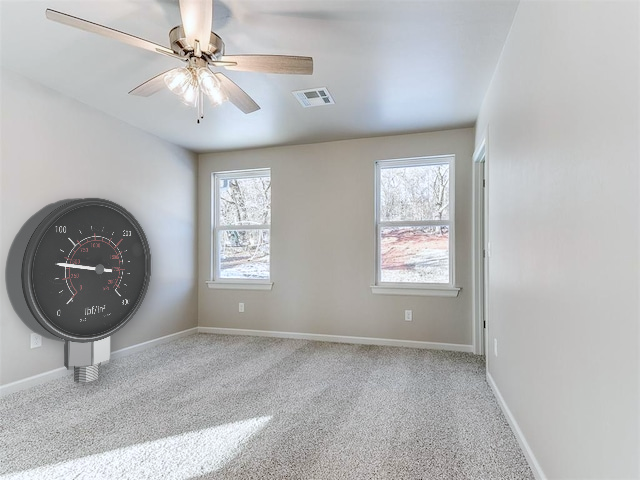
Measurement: 60 psi
